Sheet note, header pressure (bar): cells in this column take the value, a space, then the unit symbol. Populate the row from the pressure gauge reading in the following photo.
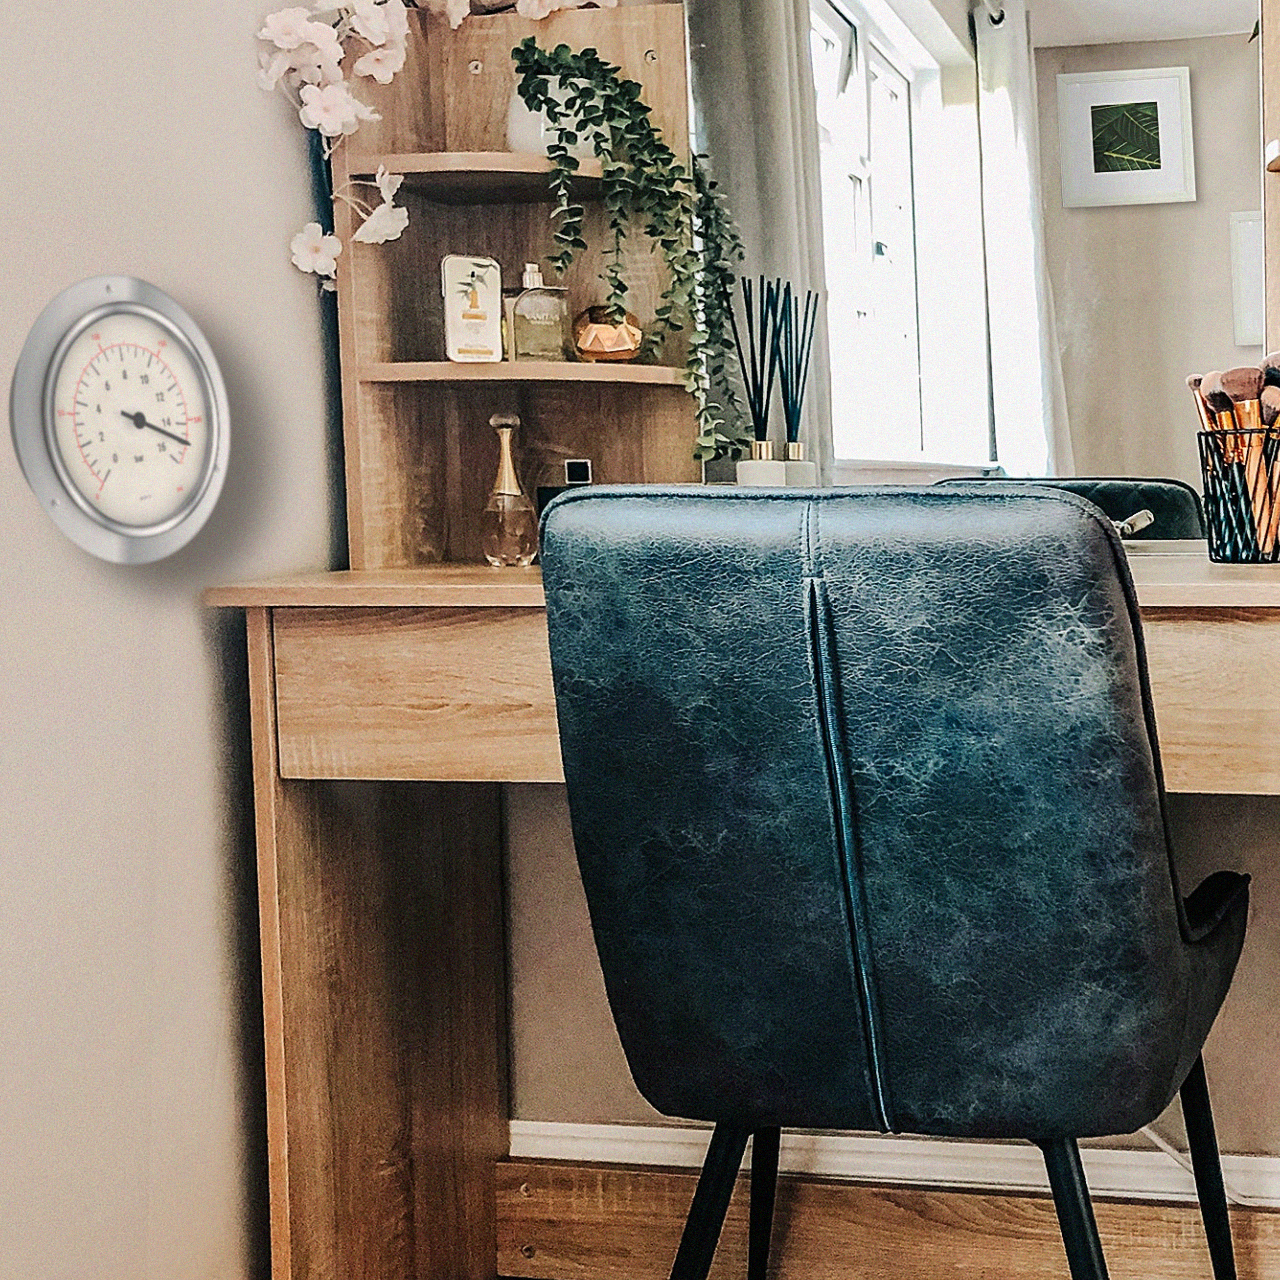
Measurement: 15 bar
